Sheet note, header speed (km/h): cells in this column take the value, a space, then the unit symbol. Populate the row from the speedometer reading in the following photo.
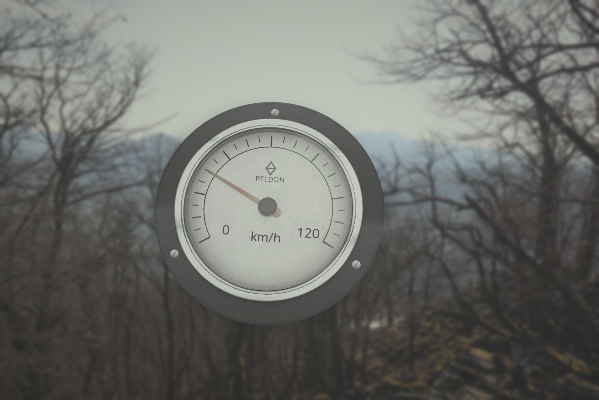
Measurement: 30 km/h
